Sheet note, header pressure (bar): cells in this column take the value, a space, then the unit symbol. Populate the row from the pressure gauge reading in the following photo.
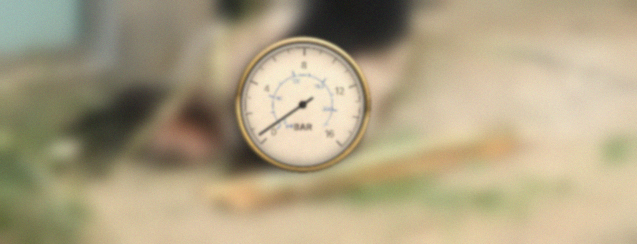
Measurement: 0.5 bar
